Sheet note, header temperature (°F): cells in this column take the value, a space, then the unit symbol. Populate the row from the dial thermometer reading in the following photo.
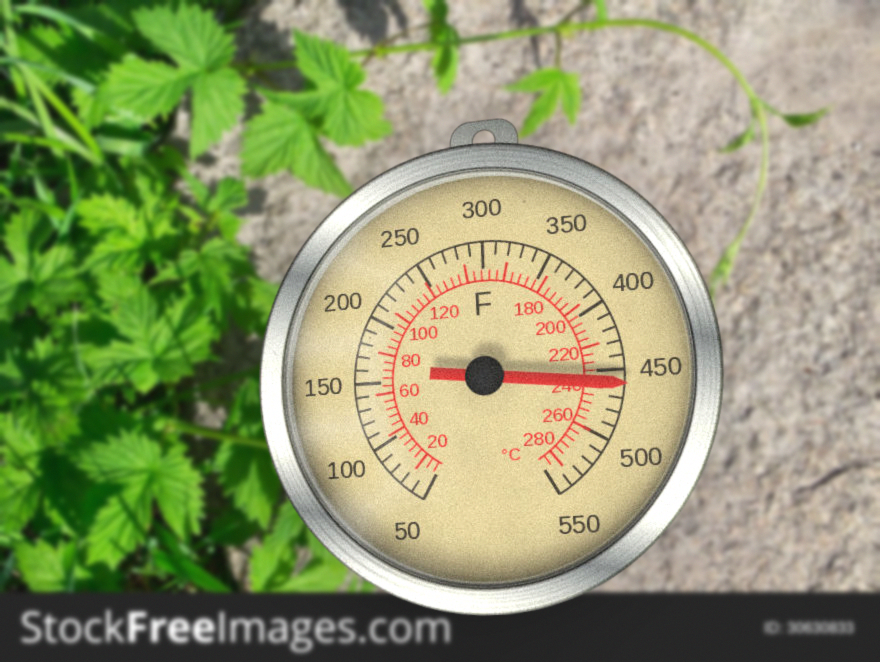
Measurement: 460 °F
